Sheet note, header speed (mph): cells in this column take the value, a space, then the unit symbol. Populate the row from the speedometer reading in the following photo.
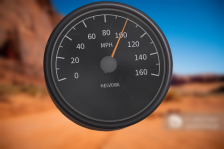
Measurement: 100 mph
